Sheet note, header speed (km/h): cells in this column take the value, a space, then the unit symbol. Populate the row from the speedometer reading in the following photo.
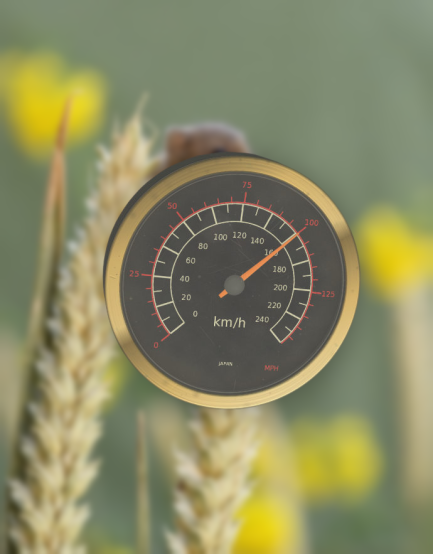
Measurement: 160 km/h
